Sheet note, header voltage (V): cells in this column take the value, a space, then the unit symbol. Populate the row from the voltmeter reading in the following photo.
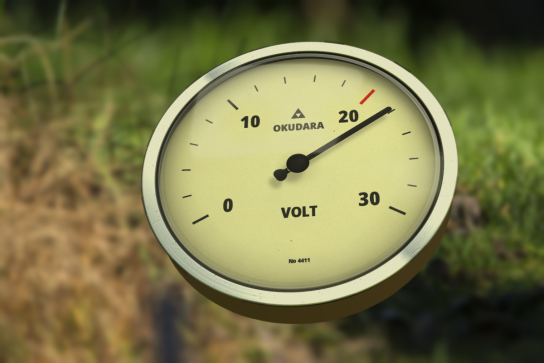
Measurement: 22 V
